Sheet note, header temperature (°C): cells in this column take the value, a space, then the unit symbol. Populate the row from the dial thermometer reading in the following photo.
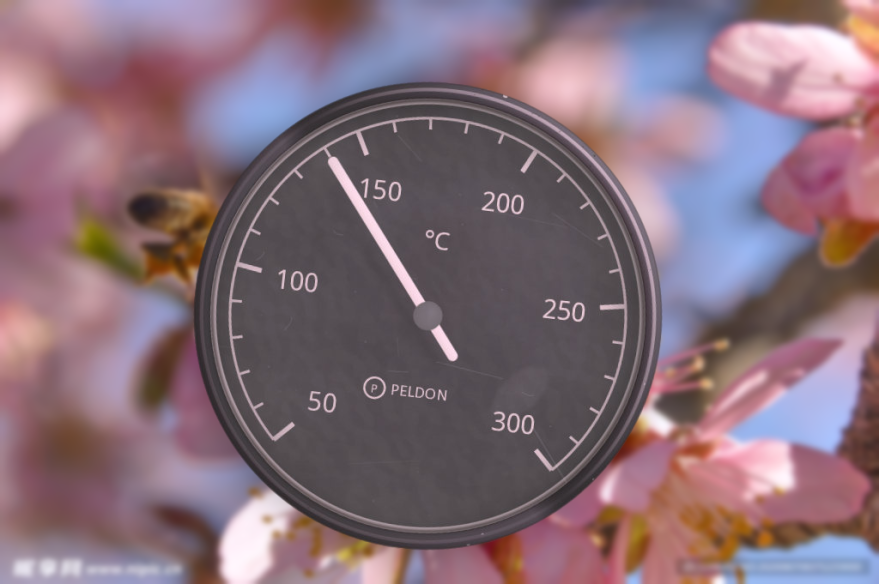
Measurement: 140 °C
